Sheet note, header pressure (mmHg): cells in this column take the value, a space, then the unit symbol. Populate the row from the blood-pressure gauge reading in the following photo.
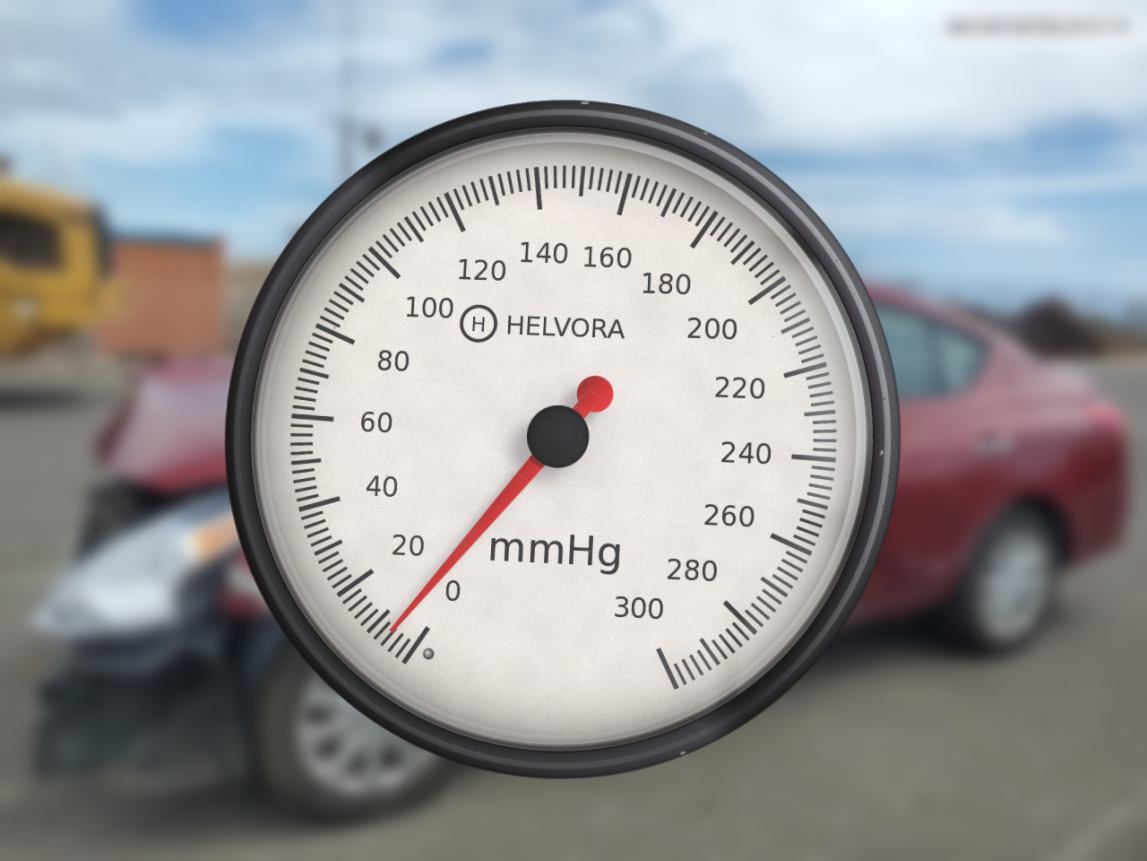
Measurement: 6 mmHg
